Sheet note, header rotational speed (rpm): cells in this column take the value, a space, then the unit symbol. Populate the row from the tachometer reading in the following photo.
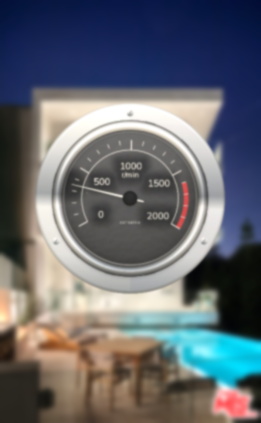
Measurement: 350 rpm
